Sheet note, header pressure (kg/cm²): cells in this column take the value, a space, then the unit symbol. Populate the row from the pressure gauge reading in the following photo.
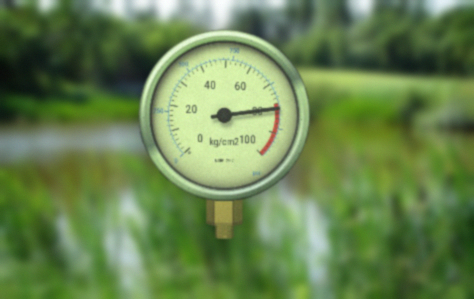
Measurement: 80 kg/cm²
